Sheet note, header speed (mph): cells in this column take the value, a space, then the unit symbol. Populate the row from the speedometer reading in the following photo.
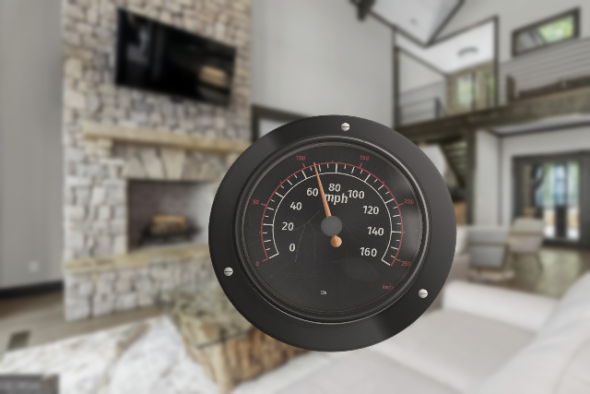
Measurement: 67.5 mph
